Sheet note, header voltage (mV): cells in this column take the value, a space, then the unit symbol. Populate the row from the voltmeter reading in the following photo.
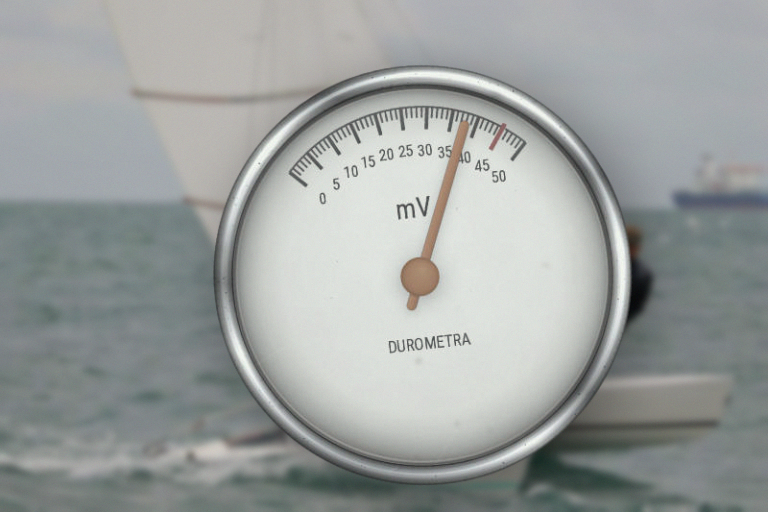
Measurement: 38 mV
